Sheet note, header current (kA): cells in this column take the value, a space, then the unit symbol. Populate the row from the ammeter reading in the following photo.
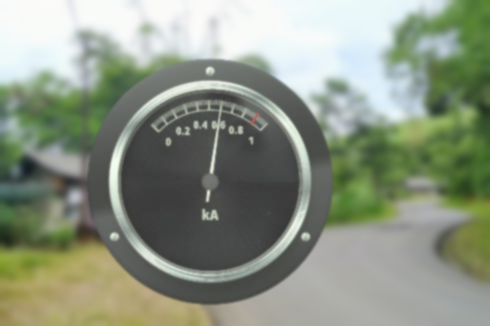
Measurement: 0.6 kA
